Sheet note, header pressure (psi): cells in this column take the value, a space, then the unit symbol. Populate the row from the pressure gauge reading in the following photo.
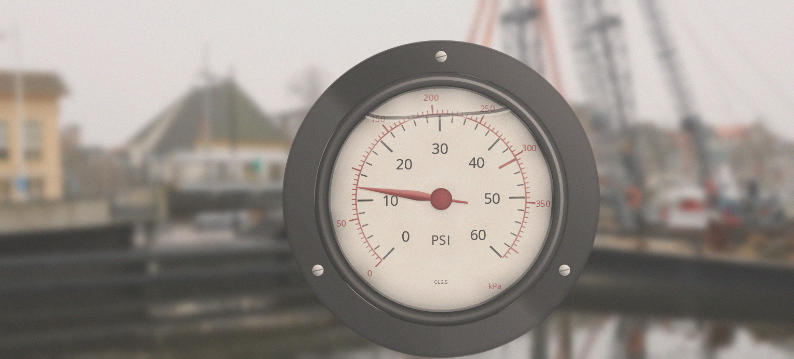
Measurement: 12 psi
